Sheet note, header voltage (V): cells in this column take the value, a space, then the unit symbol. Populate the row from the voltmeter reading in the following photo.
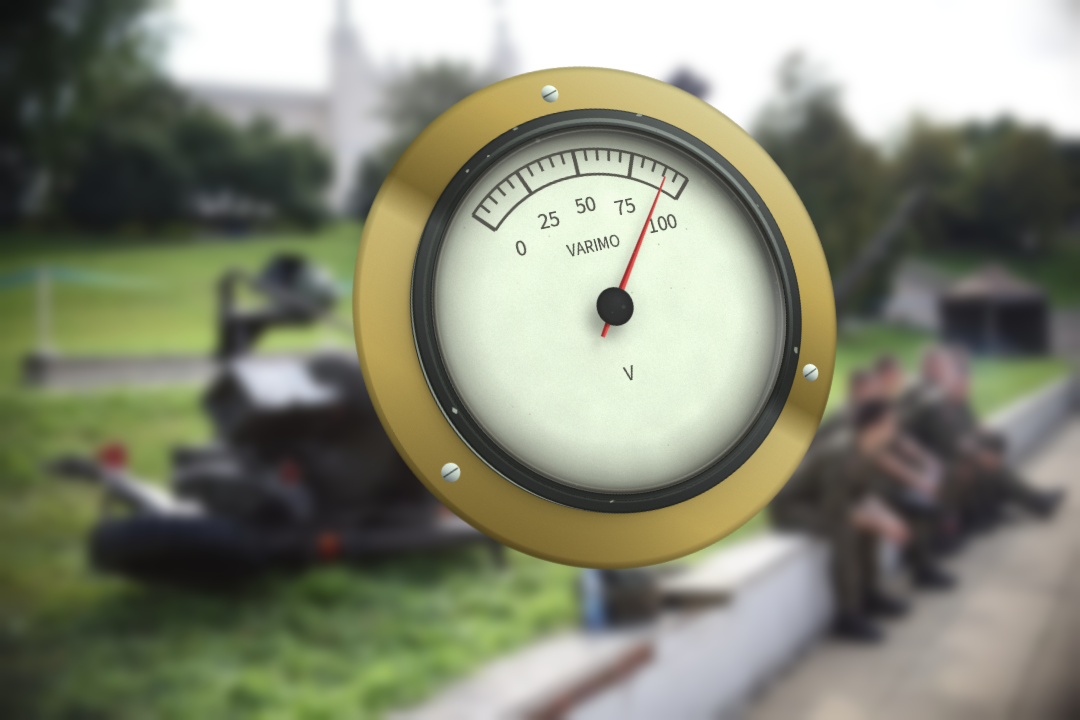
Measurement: 90 V
